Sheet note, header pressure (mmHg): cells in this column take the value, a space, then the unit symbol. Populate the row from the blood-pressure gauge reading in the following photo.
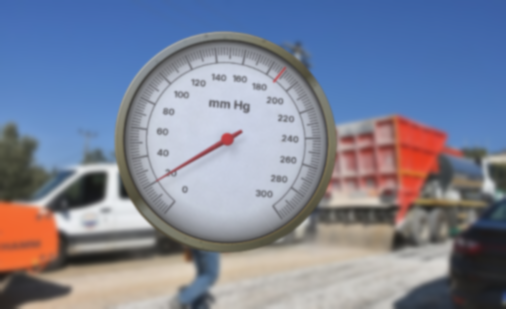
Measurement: 20 mmHg
